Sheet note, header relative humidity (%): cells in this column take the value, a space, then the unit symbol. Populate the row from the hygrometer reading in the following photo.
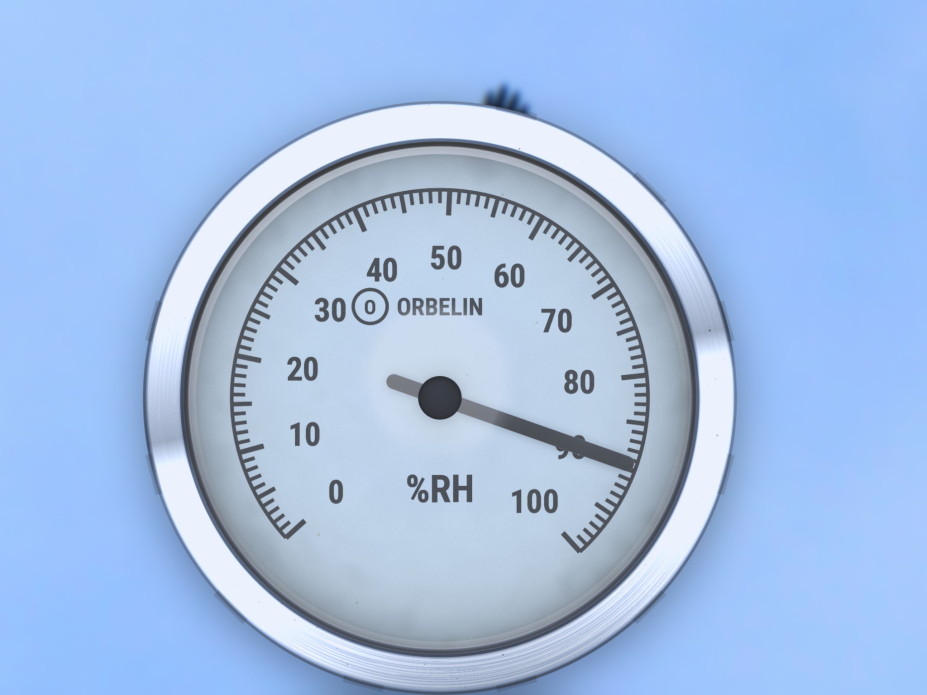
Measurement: 89.5 %
